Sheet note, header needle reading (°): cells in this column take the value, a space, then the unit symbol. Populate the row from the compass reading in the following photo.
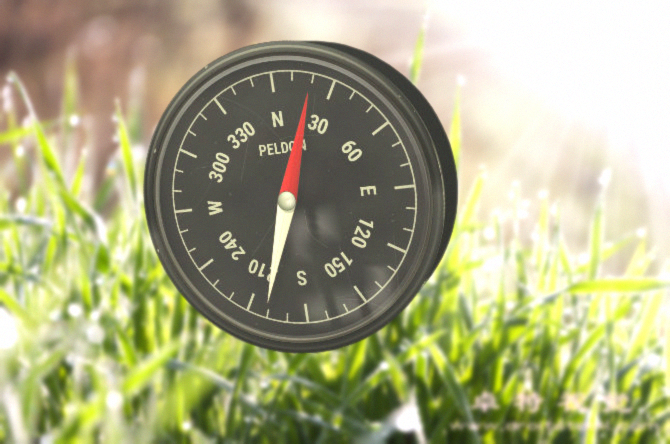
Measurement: 20 °
